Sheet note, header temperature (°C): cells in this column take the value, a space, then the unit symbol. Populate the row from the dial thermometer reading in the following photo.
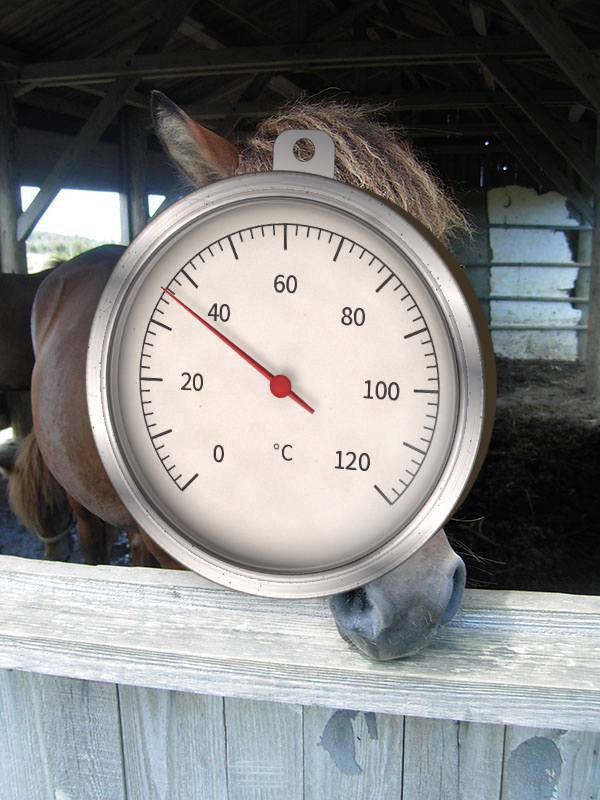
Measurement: 36 °C
